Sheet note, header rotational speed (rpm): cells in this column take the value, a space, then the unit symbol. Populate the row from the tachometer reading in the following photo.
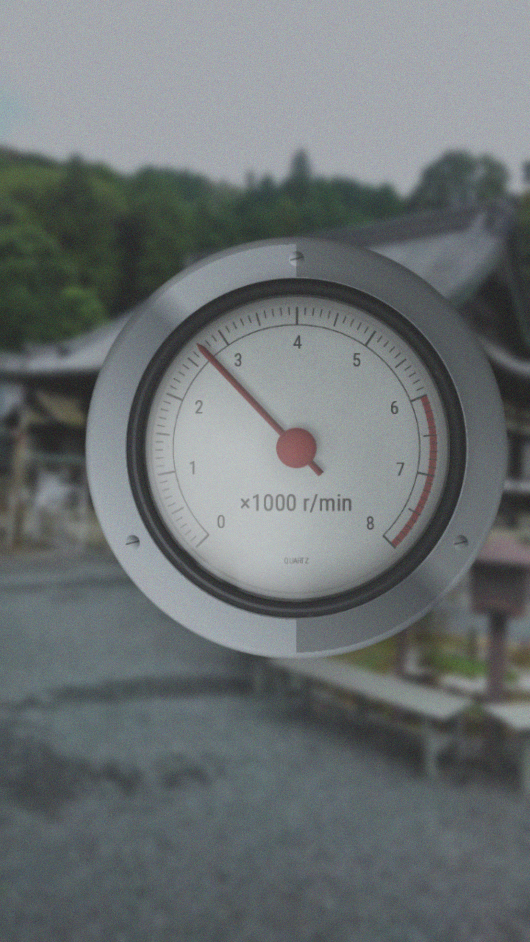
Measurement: 2700 rpm
